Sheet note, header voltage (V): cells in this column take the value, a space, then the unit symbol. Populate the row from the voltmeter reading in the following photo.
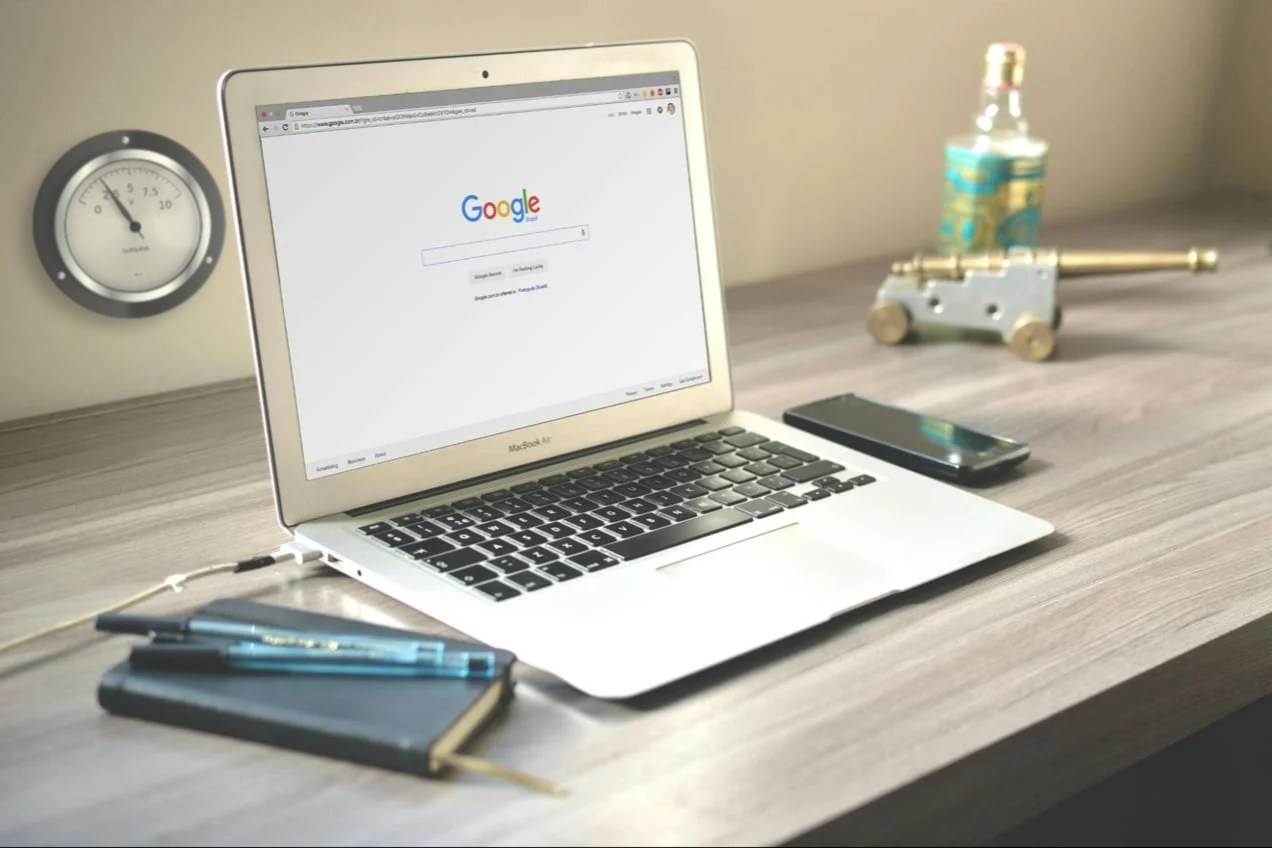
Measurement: 2.5 V
